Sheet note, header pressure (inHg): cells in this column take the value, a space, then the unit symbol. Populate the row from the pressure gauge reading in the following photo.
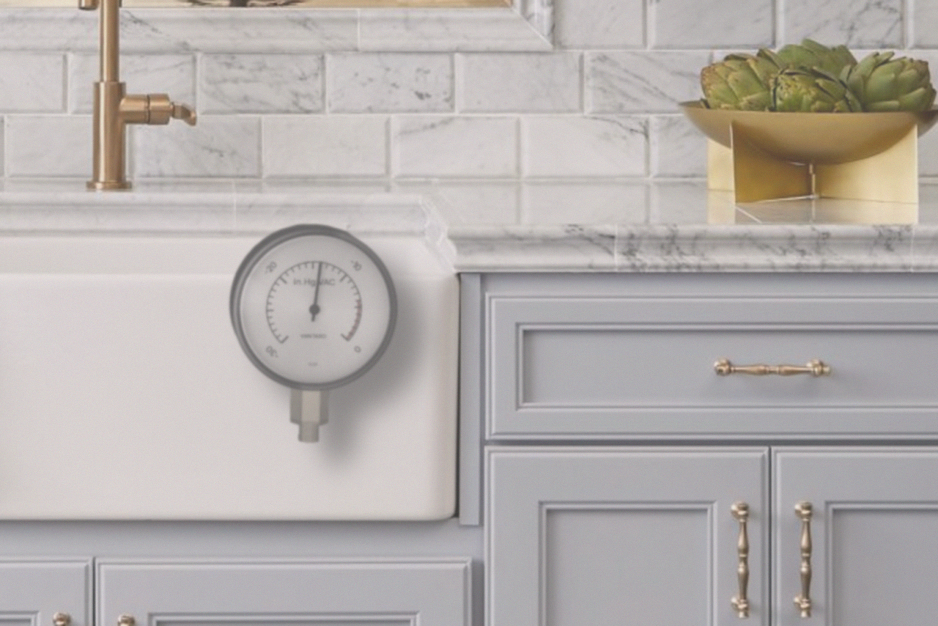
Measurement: -14 inHg
